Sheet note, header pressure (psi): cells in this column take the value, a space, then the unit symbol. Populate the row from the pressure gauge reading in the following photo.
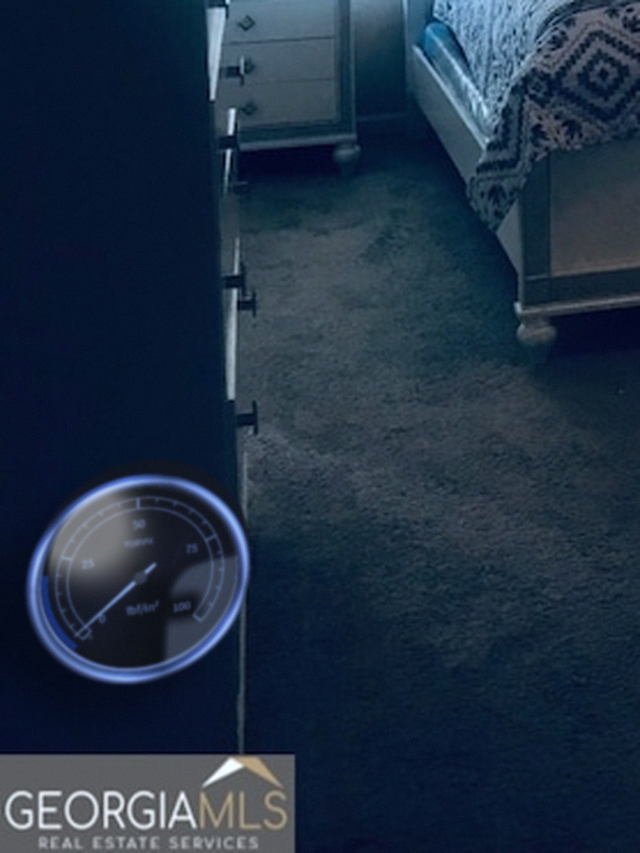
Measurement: 2.5 psi
